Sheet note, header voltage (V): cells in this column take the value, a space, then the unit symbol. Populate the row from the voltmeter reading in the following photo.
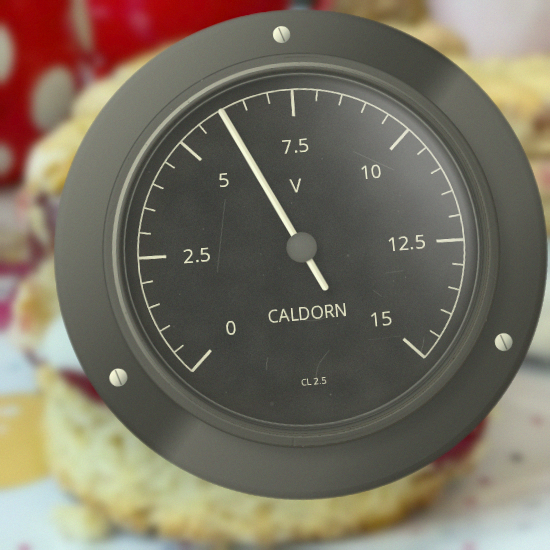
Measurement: 6 V
